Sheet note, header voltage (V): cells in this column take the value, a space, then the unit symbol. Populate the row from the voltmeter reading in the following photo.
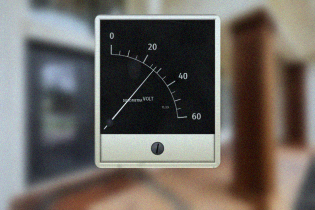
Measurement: 27.5 V
